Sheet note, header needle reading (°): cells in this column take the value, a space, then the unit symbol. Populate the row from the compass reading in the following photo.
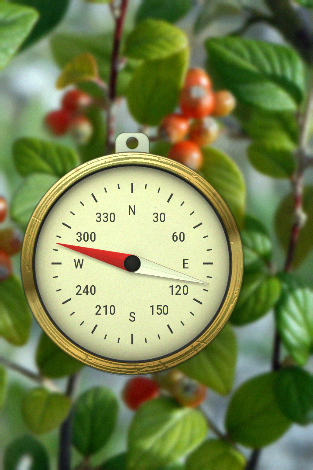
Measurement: 285 °
